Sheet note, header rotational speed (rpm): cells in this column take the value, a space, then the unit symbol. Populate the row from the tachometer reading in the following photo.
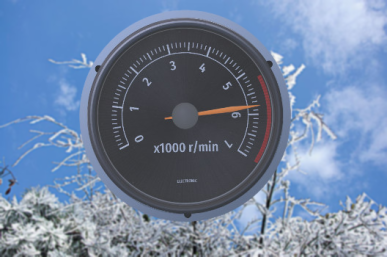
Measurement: 5800 rpm
